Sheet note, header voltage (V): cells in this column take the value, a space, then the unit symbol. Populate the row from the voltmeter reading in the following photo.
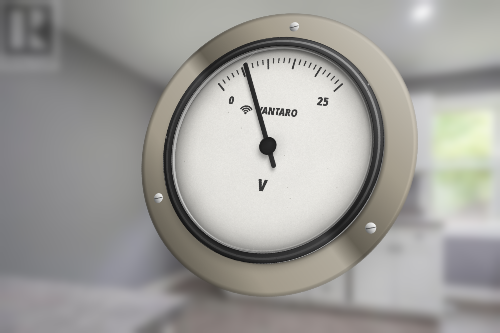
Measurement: 6 V
